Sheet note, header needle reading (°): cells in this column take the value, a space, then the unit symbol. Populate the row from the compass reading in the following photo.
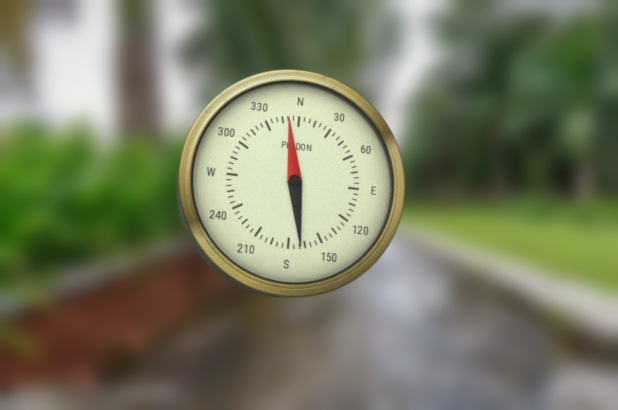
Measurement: 350 °
